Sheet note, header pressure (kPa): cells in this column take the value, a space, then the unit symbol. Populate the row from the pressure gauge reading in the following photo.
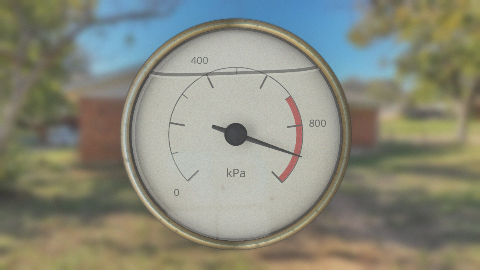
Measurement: 900 kPa
